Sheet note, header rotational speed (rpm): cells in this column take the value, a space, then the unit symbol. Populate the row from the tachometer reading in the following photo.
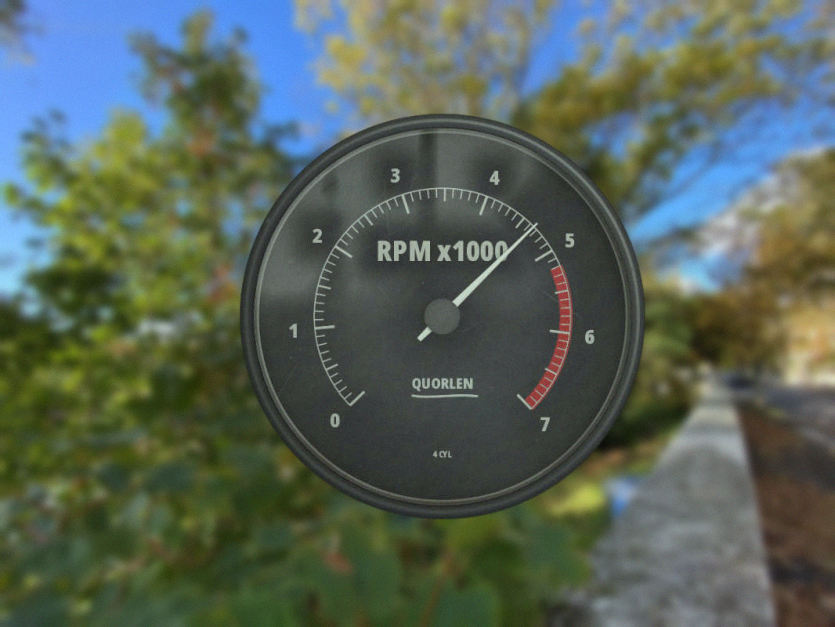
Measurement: 4650 rpm
